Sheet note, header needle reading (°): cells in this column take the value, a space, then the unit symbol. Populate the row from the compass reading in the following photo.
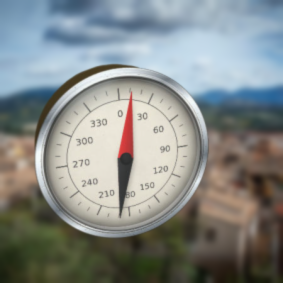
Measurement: 10 °
